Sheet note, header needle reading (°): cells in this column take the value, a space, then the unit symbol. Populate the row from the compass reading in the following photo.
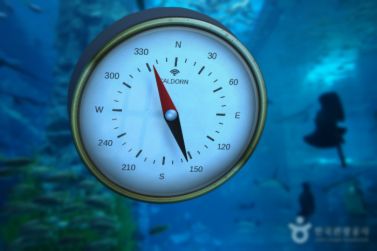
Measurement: 335 °
